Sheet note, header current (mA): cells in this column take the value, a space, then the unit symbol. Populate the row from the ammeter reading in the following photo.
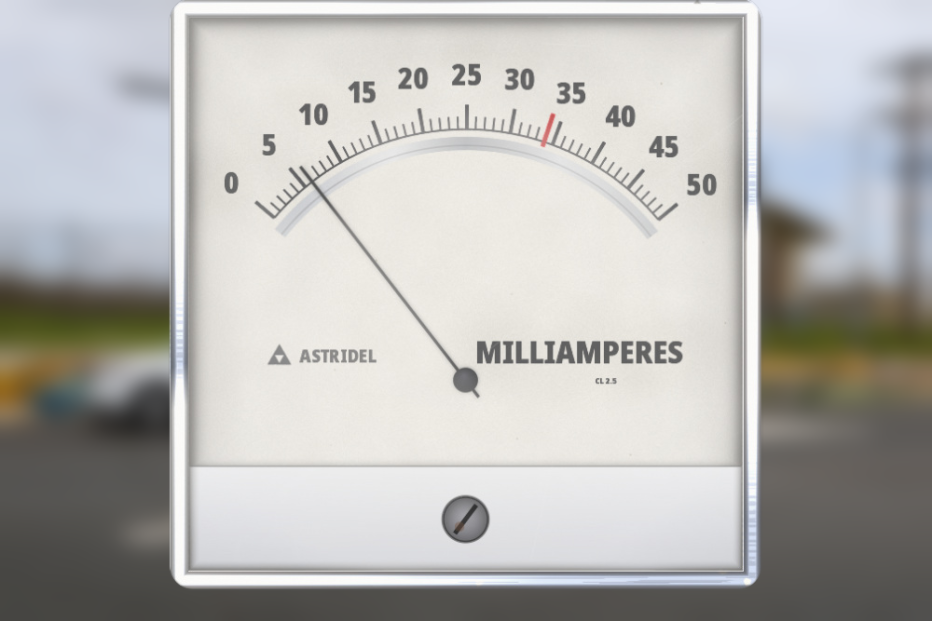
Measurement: 6 mA
